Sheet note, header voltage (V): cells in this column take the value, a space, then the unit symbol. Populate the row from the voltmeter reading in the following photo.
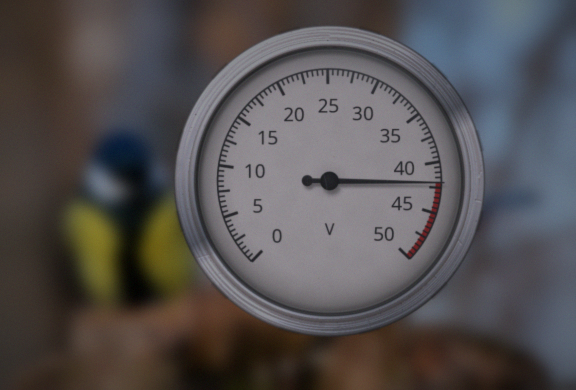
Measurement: 42 V
